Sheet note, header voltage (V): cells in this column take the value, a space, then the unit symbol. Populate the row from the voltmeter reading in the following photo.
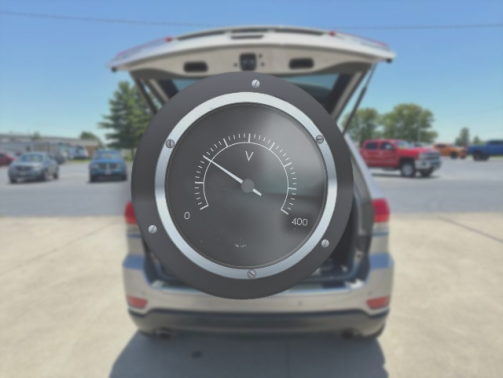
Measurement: 100 V
